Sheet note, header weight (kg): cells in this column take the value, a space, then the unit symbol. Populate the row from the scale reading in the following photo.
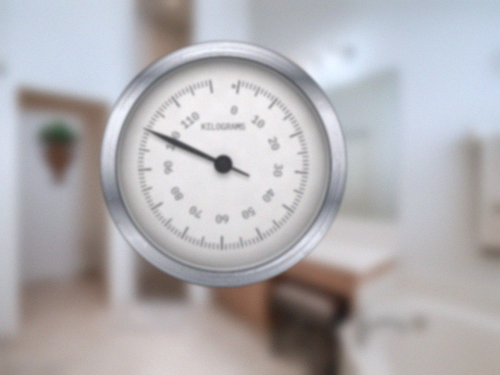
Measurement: 100 kg
